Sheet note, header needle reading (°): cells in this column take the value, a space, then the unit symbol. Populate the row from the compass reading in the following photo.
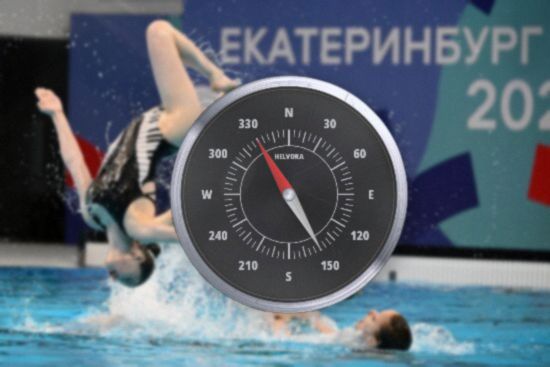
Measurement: 330 °
